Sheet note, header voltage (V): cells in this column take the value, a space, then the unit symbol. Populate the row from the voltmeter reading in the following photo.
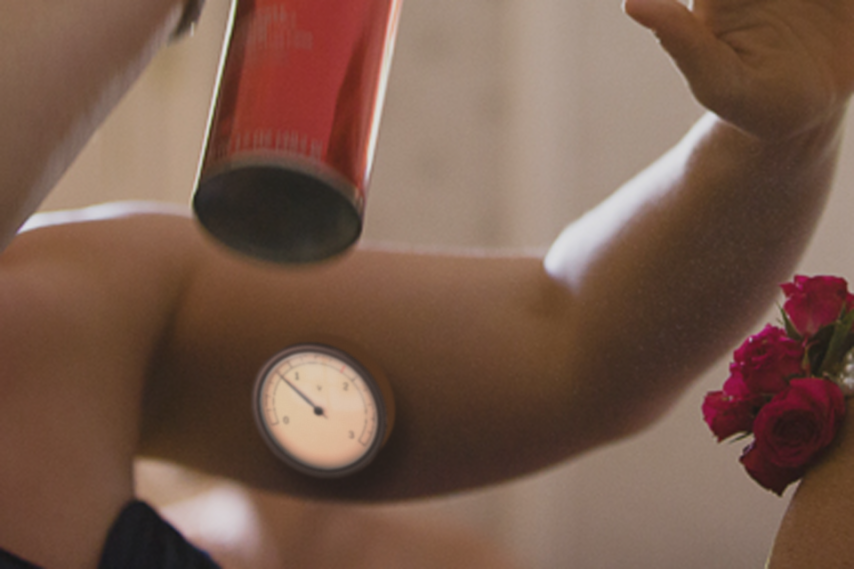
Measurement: 0.8 V
